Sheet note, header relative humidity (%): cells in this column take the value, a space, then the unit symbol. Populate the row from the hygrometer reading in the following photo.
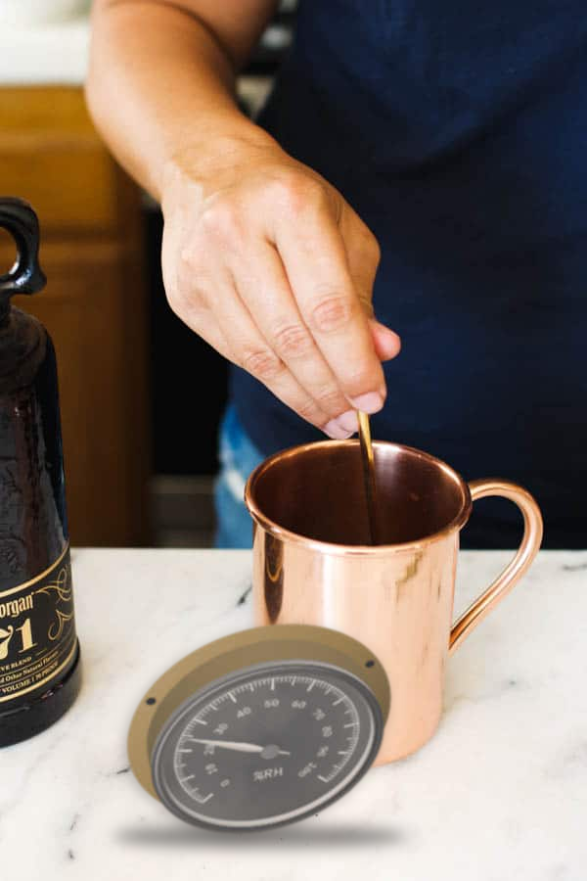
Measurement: 25 %
